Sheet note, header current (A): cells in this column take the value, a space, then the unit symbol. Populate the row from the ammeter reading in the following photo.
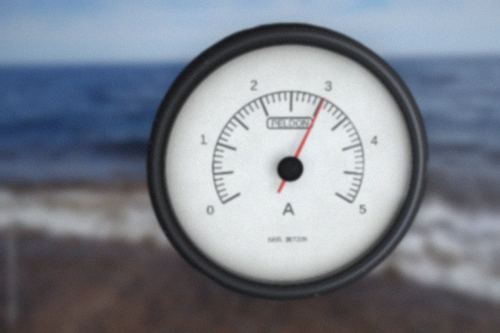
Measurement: 3 A
